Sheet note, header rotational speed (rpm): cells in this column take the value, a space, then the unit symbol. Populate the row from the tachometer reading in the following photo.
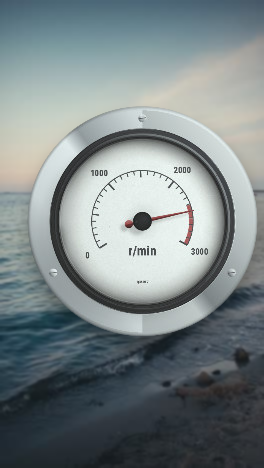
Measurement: 2500 rpm
